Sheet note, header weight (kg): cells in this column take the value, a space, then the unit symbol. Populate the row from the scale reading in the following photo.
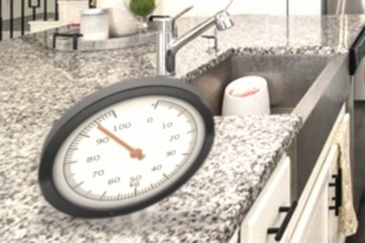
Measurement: 95 kg
